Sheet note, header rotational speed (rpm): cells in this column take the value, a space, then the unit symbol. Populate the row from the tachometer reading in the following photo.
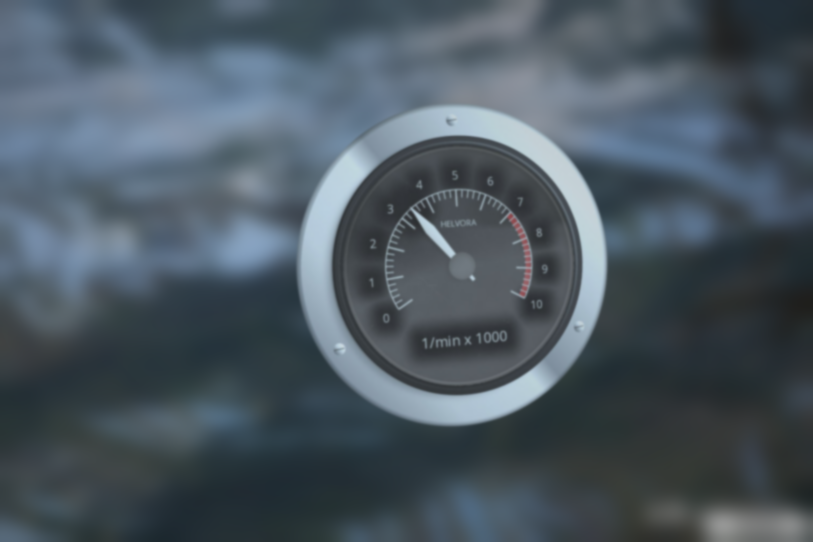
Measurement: 3400 rpm
